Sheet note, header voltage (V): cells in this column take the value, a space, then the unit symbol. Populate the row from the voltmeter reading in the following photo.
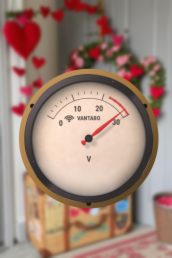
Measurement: 28 V
